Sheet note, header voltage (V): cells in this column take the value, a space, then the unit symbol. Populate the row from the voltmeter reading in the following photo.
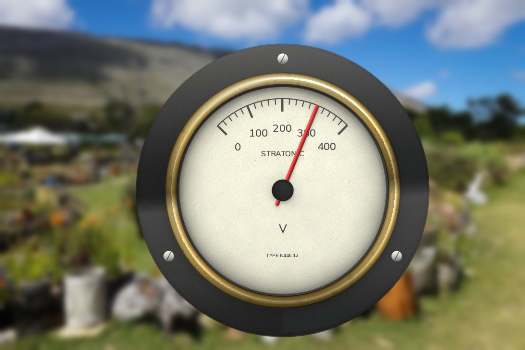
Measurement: 300 V
